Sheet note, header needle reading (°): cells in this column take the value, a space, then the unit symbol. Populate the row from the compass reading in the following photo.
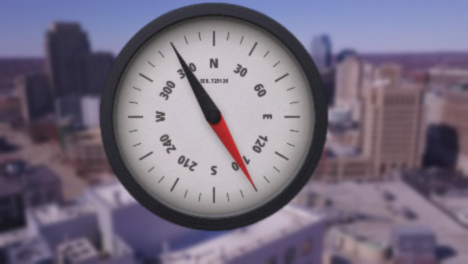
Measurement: 150 °
